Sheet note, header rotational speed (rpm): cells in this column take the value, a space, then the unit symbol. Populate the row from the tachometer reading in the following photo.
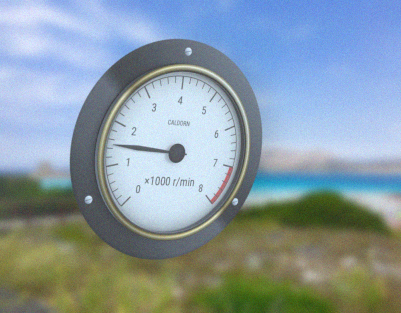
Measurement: 1500 rpm
